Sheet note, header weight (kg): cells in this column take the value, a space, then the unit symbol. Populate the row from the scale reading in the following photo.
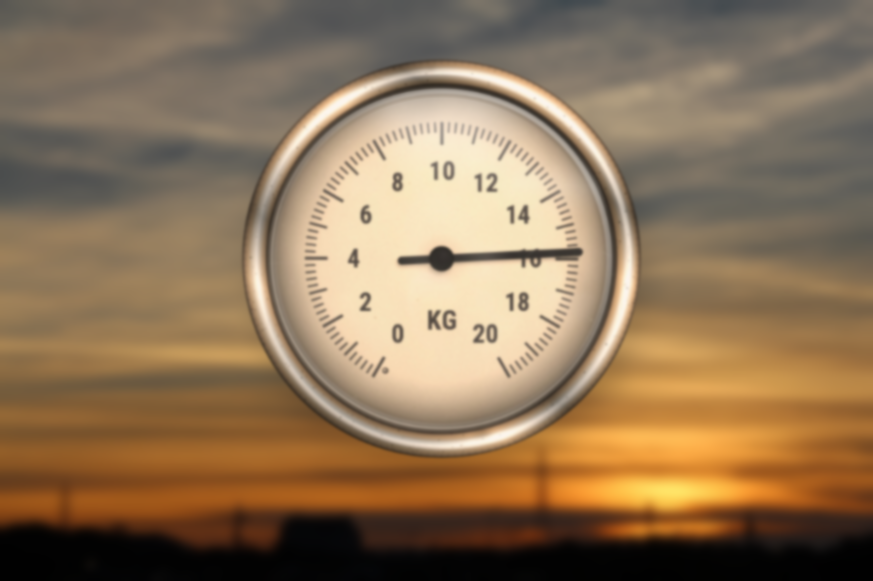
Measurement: 15.8 kg
